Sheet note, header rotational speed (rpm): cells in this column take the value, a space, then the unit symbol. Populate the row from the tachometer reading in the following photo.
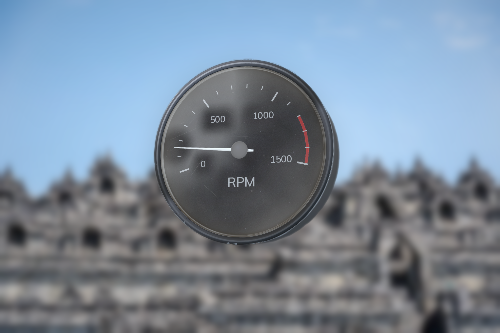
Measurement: 150 rpm
